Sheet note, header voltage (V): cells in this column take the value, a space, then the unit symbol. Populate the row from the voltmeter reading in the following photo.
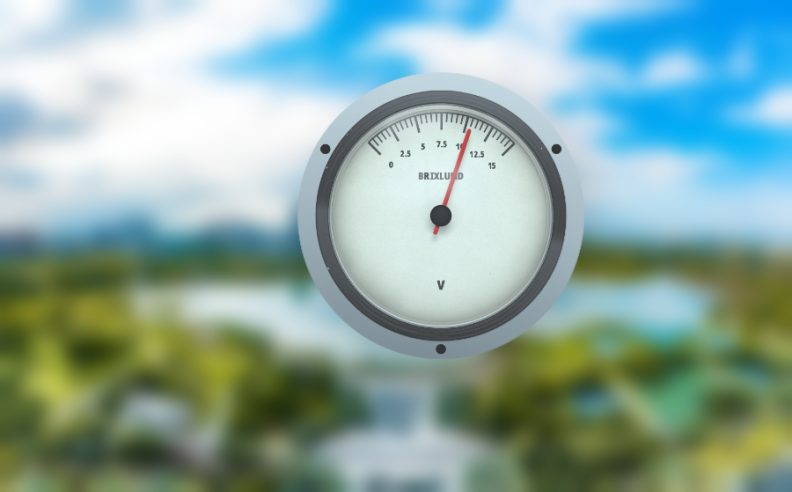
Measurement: 10.5 V
